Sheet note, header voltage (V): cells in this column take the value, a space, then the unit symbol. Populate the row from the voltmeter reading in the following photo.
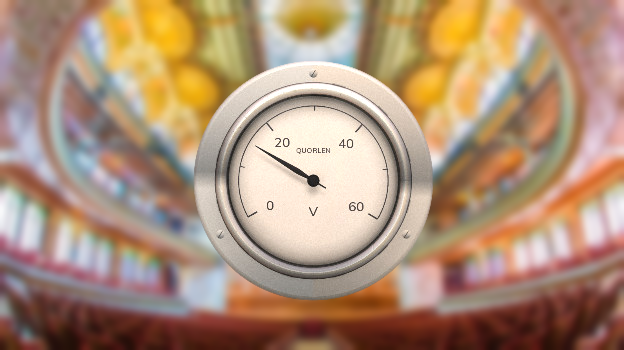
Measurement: 15 V
